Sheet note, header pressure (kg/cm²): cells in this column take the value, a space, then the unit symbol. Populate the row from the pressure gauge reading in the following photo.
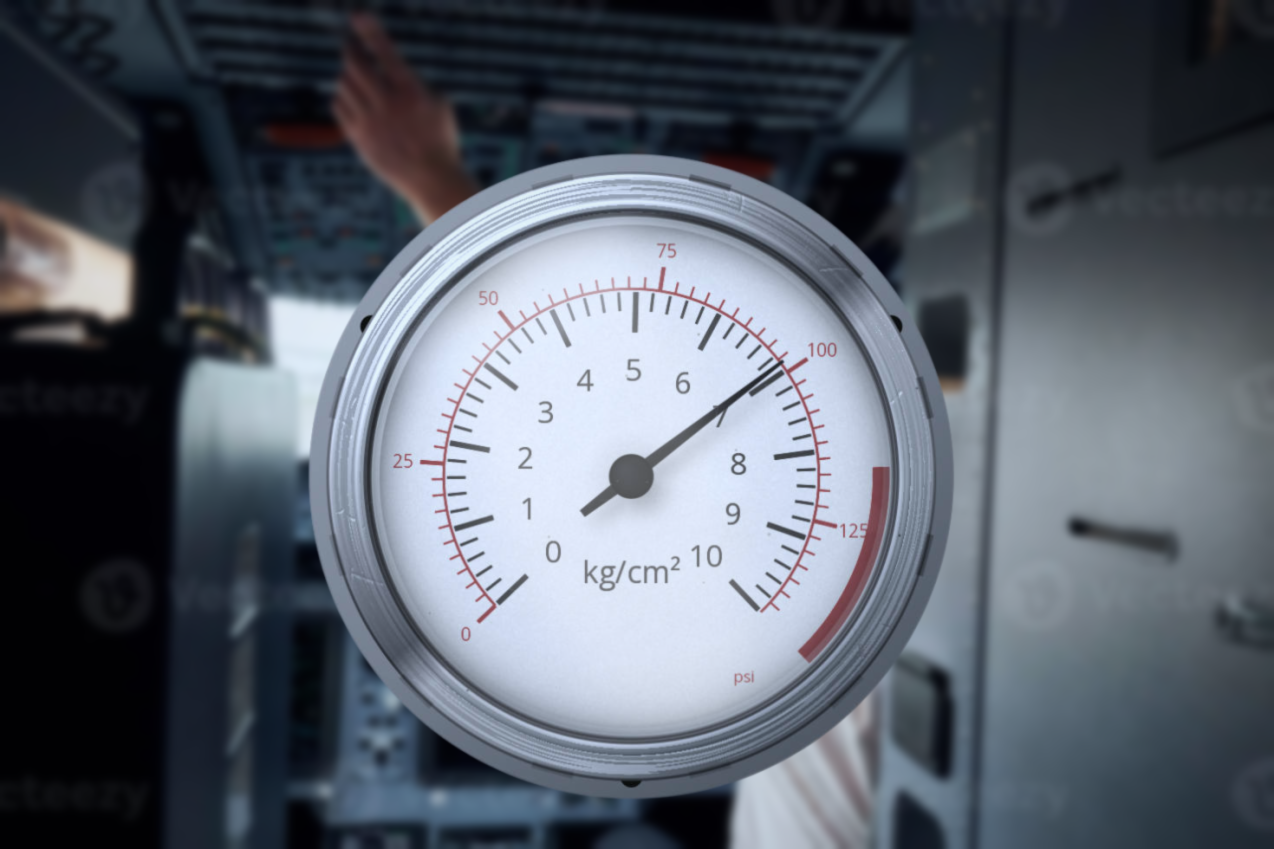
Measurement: 6.9 kg/cm²
